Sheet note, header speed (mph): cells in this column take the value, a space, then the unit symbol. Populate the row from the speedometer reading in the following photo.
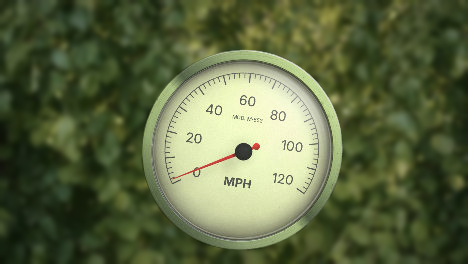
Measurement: 2 mph
